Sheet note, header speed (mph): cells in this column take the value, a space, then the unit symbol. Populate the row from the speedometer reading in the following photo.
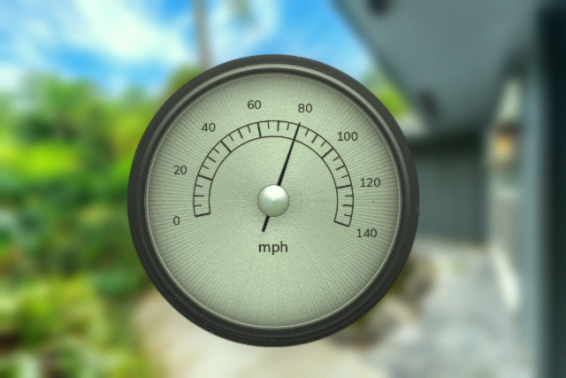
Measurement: 80 mph
